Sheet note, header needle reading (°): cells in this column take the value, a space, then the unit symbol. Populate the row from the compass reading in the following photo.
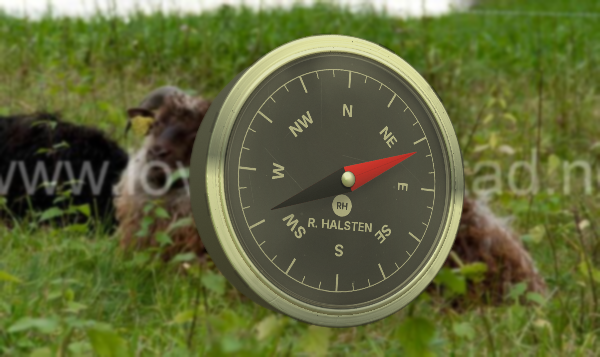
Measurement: 65 °
